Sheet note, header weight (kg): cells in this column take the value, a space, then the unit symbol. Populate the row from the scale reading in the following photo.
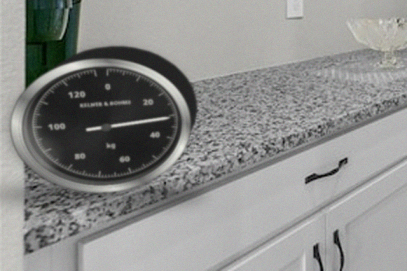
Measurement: 30 kg
